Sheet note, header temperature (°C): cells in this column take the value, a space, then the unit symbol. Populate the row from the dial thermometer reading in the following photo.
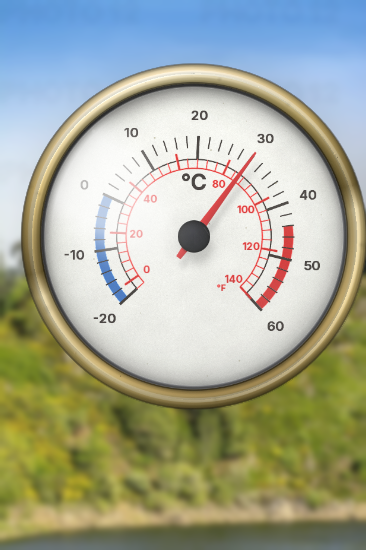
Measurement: 30 °C
